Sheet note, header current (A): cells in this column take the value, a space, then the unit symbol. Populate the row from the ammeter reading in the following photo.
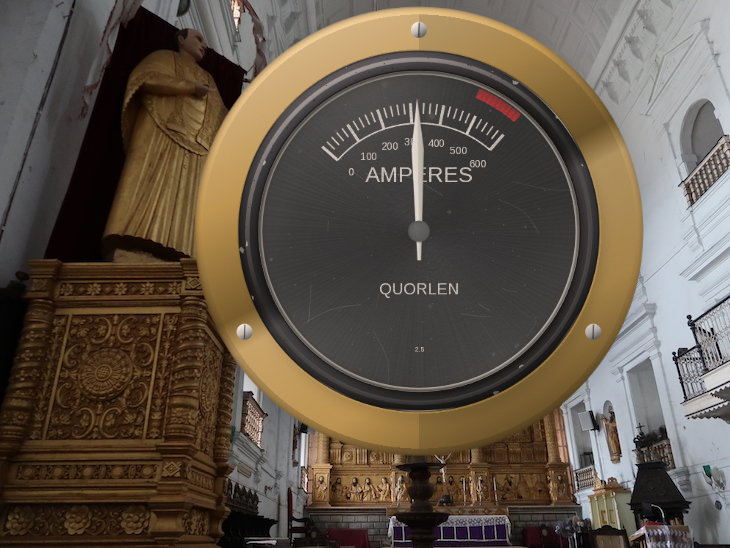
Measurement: 320 A
